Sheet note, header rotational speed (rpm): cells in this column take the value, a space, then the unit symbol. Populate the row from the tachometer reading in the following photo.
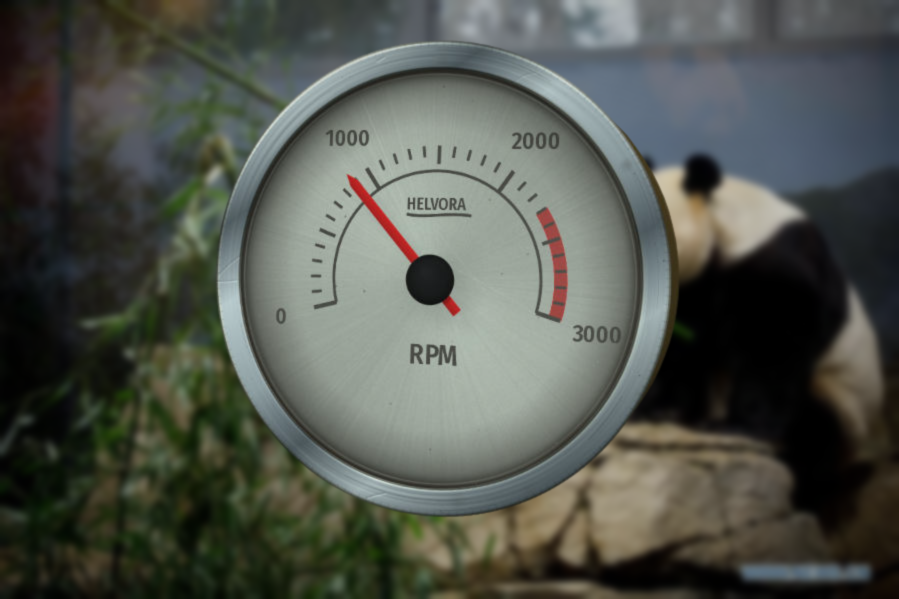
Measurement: 900 rpm
